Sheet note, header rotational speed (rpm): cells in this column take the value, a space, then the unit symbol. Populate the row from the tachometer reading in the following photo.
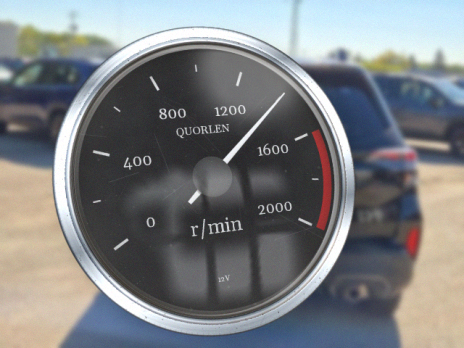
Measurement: 1400 rpm
